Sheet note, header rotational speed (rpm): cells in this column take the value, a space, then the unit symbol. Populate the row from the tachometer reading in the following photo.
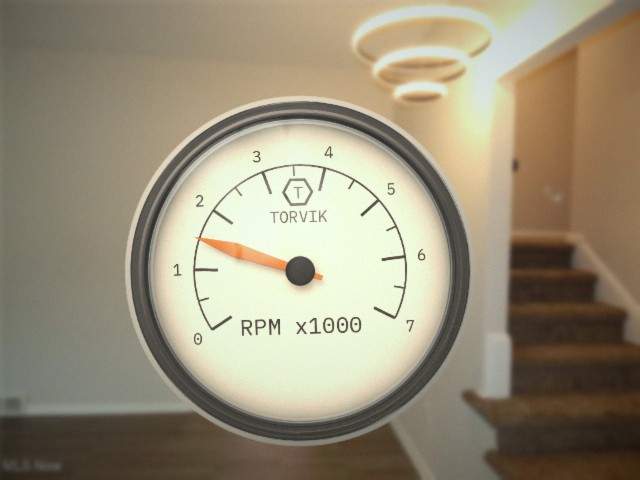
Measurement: 1500 rpm
